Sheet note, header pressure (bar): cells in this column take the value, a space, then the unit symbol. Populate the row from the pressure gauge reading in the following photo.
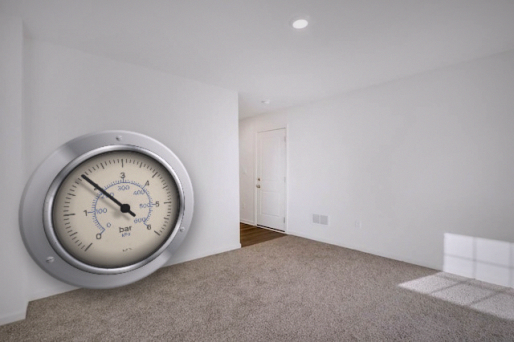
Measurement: 2 bar
